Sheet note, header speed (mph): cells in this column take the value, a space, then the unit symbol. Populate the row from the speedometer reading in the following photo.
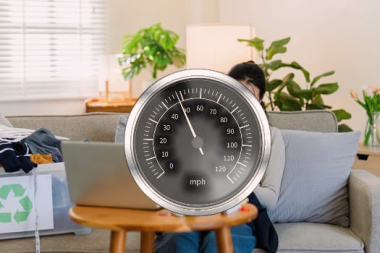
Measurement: 48 mph
